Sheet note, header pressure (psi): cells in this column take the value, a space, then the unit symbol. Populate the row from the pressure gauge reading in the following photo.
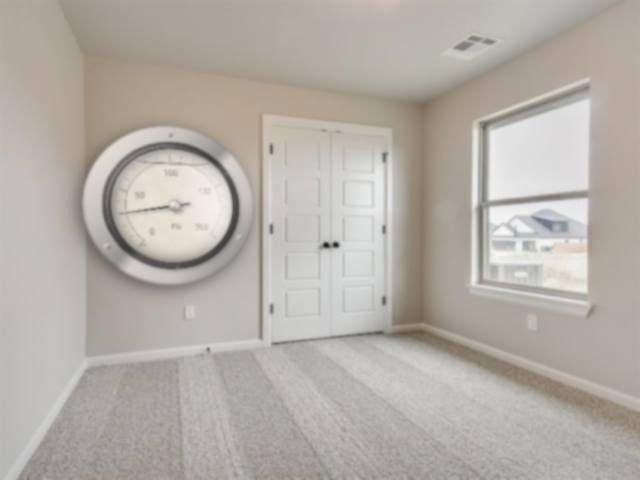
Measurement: 30 psi
